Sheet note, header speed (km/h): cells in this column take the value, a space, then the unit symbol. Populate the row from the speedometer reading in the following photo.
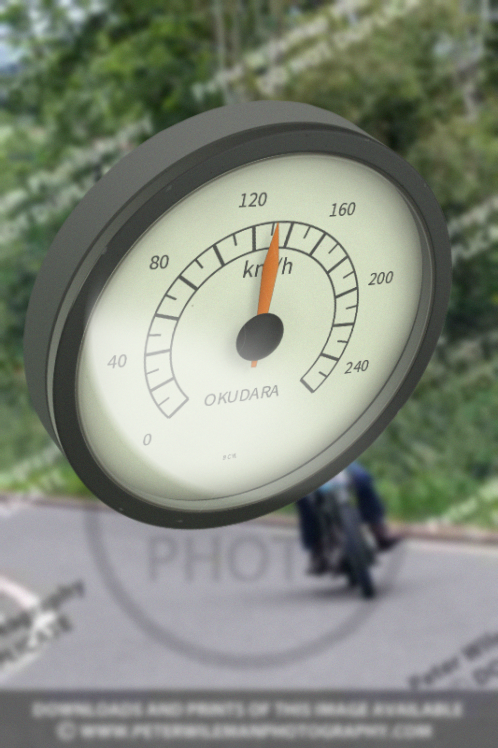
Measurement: 130 km/h
